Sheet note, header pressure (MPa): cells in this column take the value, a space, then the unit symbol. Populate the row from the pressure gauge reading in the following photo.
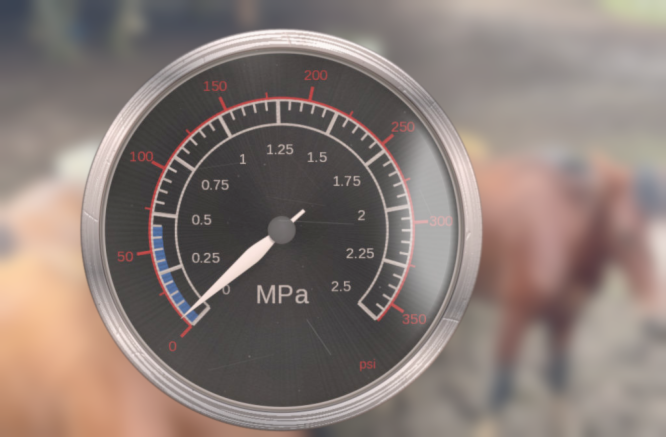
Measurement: 0.05 MPa
